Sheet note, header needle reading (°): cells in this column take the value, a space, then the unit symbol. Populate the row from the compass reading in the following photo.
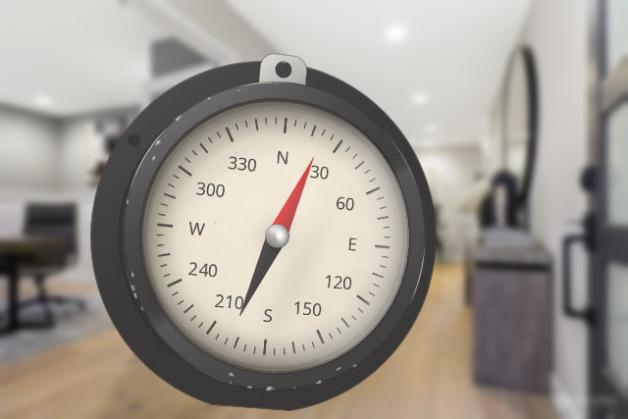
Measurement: 20 °
